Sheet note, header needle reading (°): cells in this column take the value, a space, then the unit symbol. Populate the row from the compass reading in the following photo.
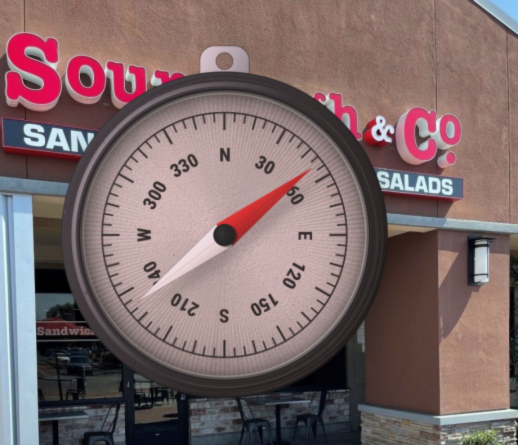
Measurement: 52.5 °
